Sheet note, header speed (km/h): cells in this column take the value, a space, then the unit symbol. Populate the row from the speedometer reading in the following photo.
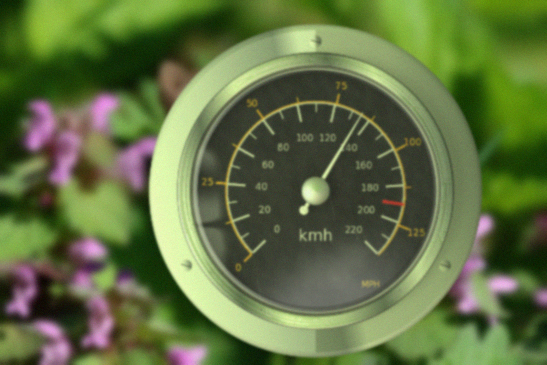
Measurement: 135 km/h
